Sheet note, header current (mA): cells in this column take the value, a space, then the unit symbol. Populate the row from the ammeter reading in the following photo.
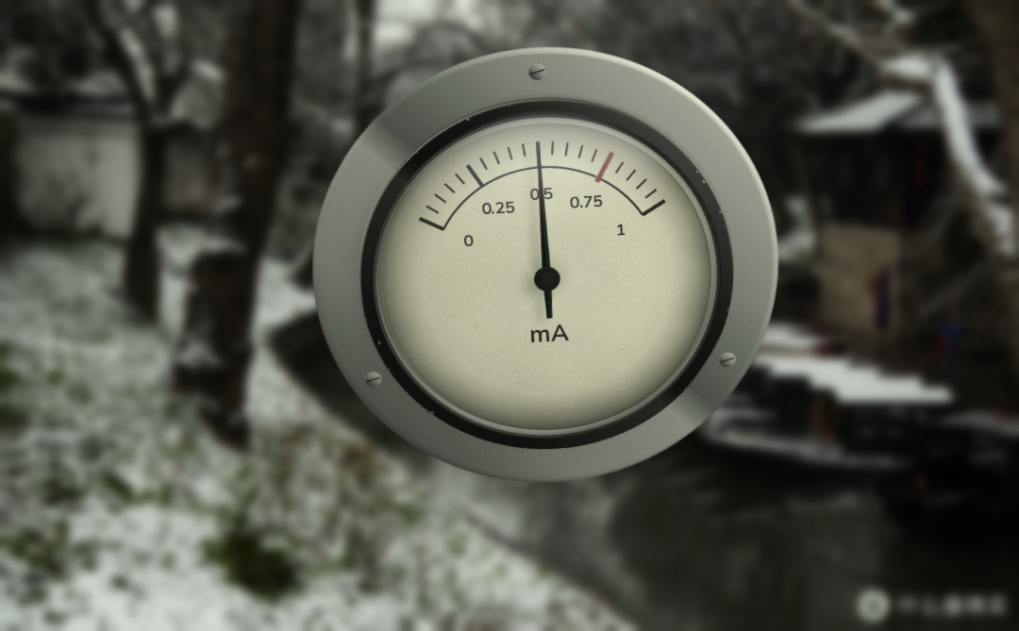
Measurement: 0.5 mA
